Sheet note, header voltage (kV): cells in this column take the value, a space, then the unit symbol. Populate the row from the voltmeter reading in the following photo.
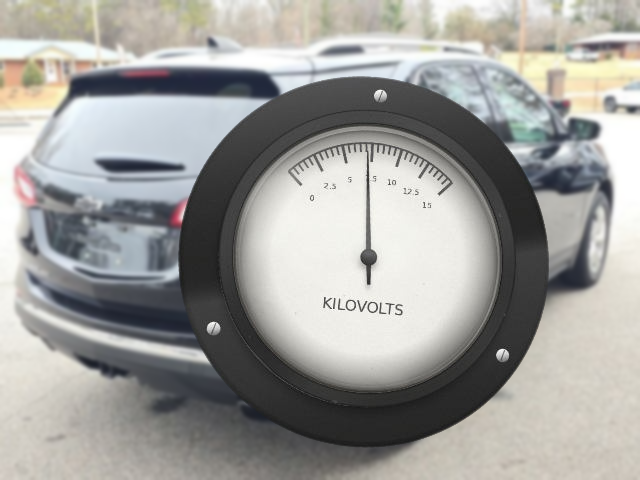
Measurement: 7 kV
